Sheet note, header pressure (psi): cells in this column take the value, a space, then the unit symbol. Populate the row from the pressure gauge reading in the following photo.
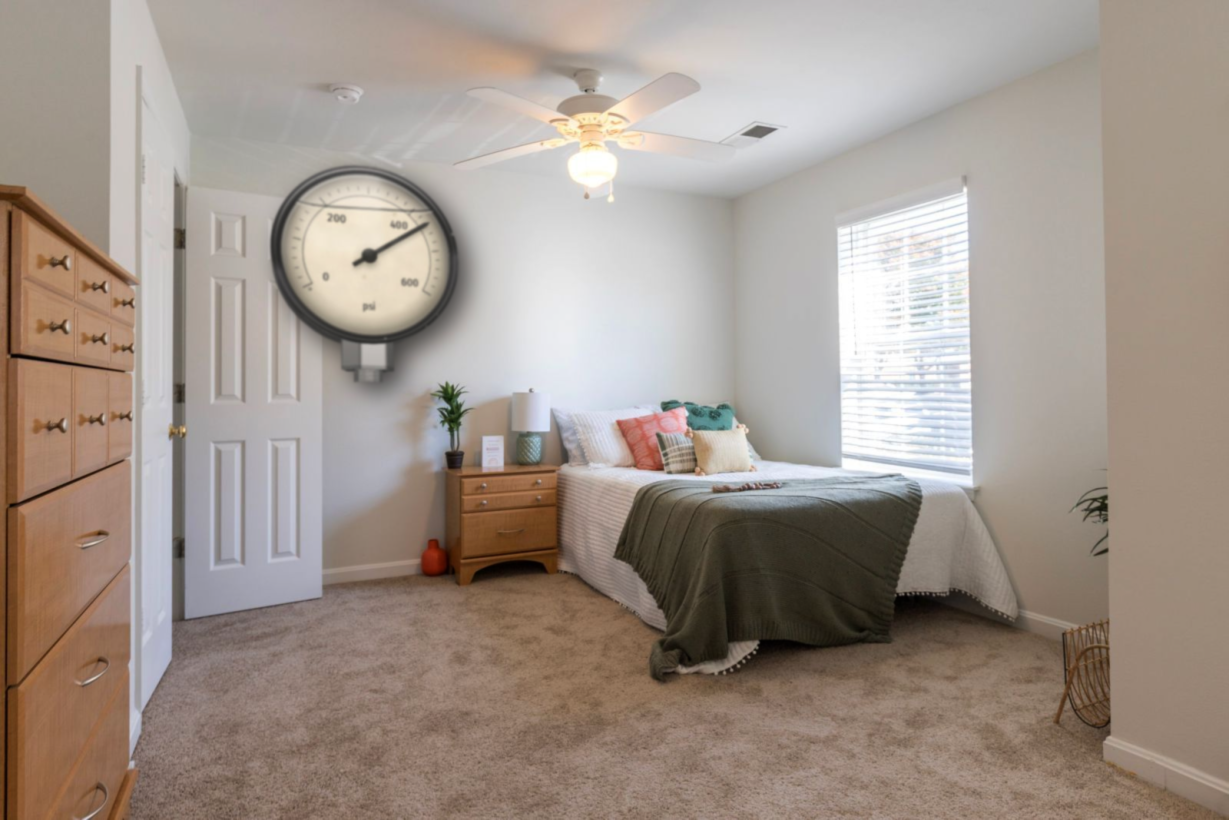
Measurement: 440 psi
